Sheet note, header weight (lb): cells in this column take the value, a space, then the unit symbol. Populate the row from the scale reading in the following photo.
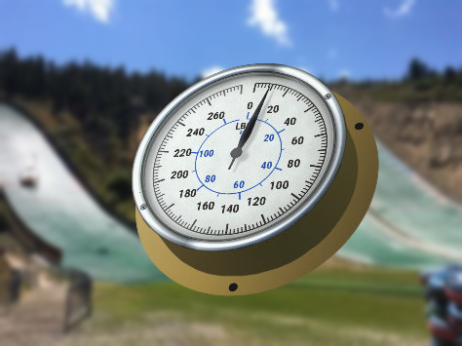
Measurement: 10 lb
